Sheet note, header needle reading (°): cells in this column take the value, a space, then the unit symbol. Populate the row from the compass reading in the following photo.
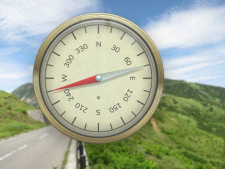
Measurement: 255 °
